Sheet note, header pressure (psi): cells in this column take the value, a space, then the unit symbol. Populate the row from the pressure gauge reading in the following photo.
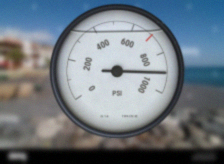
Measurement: 900 psi
